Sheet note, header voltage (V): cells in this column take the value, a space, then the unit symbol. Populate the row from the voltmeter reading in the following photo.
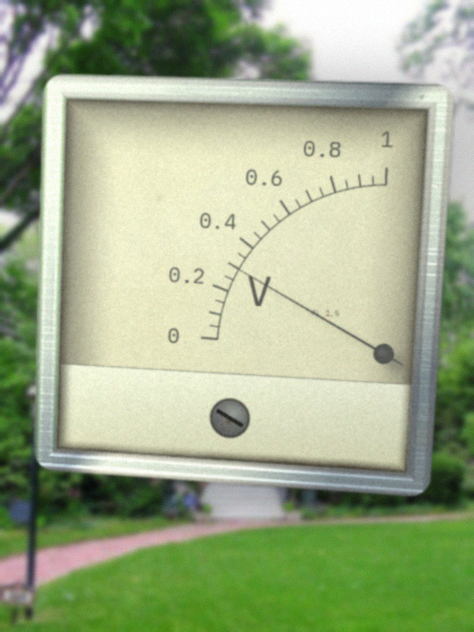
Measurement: 0.3 V
